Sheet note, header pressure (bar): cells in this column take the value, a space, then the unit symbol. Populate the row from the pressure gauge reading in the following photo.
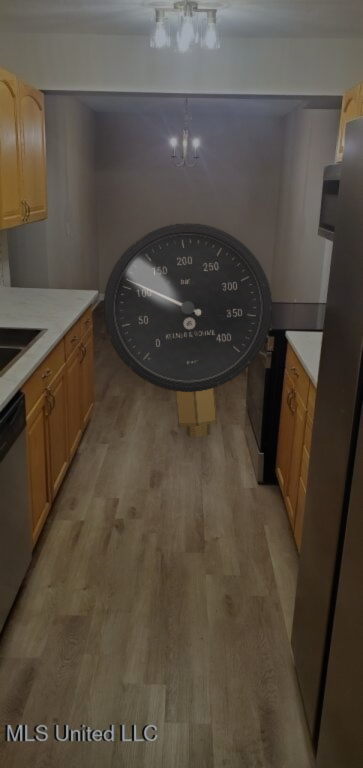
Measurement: 110 bar
